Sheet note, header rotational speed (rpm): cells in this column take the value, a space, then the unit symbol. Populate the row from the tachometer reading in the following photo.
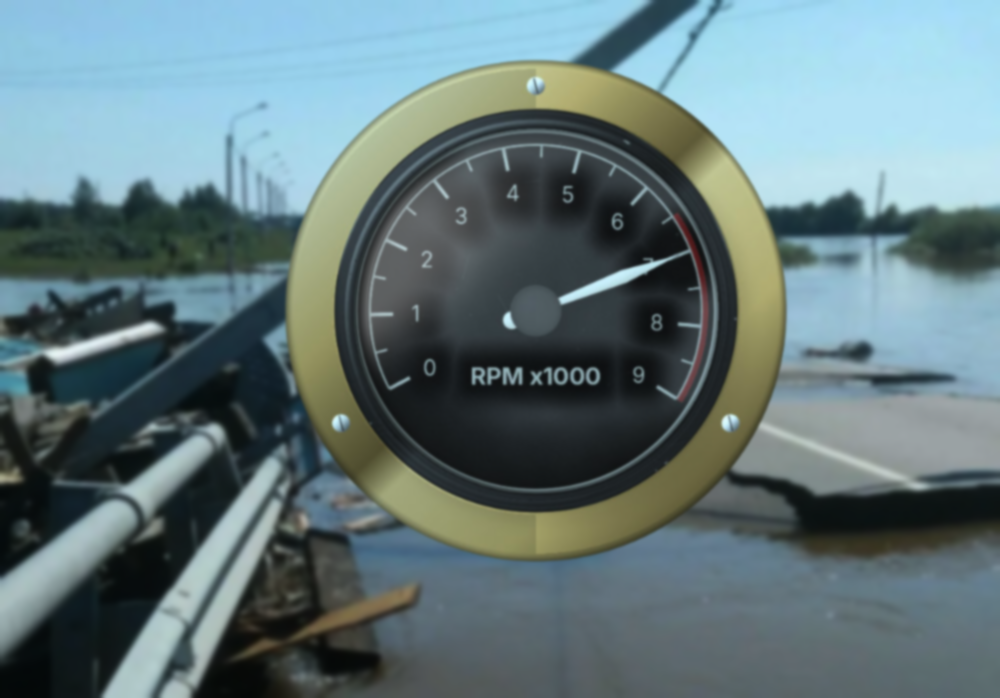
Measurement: 7000 rpm
